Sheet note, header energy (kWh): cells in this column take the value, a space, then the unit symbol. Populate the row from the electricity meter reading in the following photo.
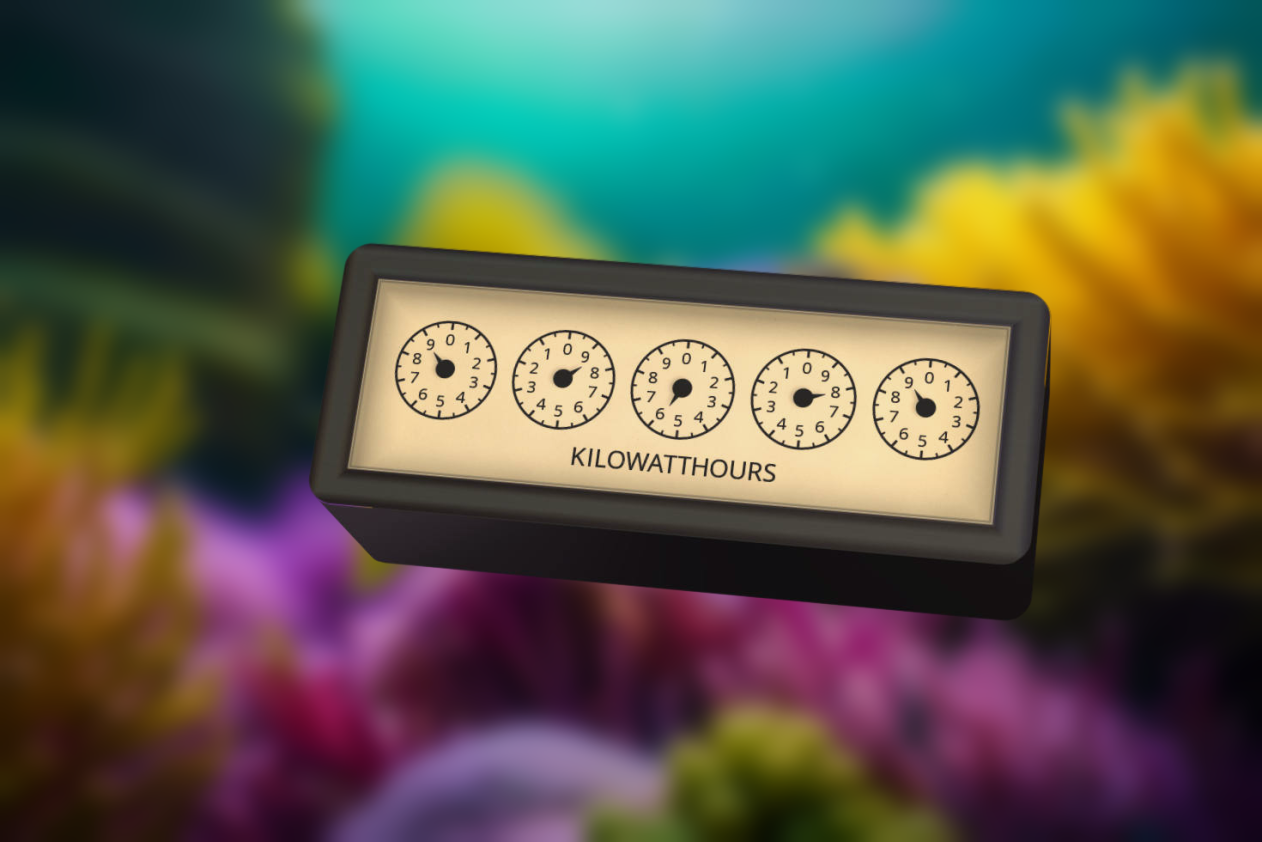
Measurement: 88579 kWh
